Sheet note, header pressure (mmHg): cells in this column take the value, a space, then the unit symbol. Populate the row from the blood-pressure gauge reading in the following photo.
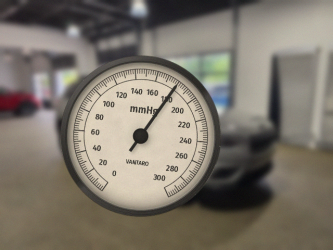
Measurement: 180 mmHg
